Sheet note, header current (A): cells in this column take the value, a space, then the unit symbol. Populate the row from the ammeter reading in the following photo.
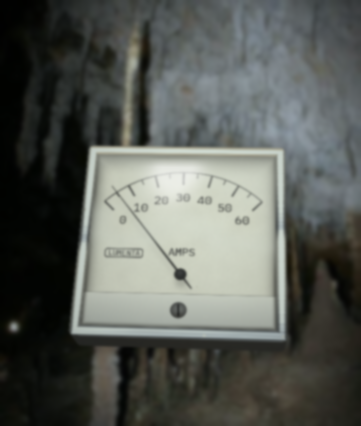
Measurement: 5 A
